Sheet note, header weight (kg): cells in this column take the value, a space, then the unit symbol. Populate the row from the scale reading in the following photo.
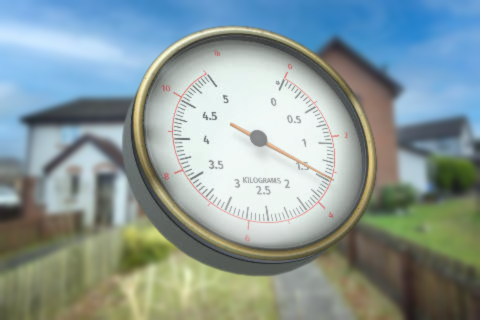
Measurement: 1.5 kg
